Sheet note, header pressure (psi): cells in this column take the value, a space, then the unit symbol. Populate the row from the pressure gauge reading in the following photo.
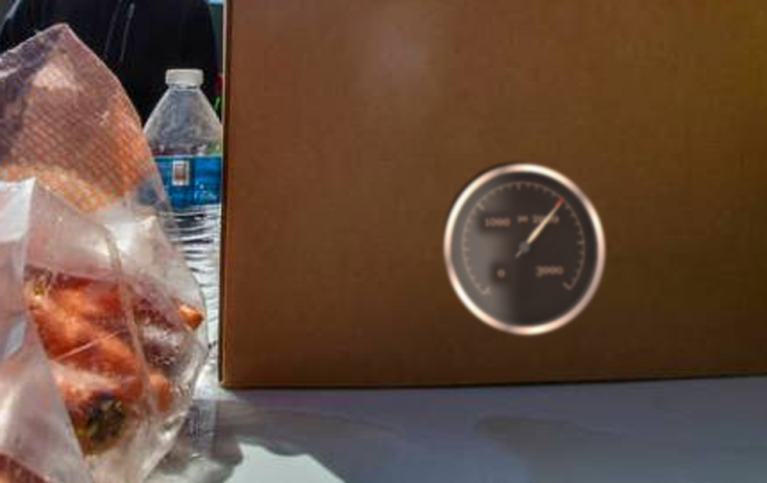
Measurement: 2000 psi
